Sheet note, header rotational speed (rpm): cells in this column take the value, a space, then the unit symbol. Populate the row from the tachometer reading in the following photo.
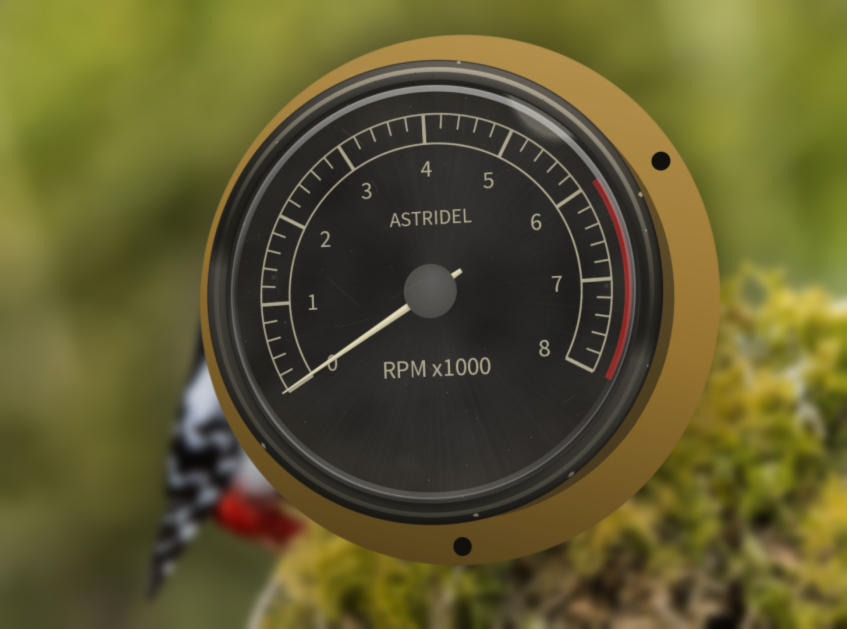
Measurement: 0 rpm
